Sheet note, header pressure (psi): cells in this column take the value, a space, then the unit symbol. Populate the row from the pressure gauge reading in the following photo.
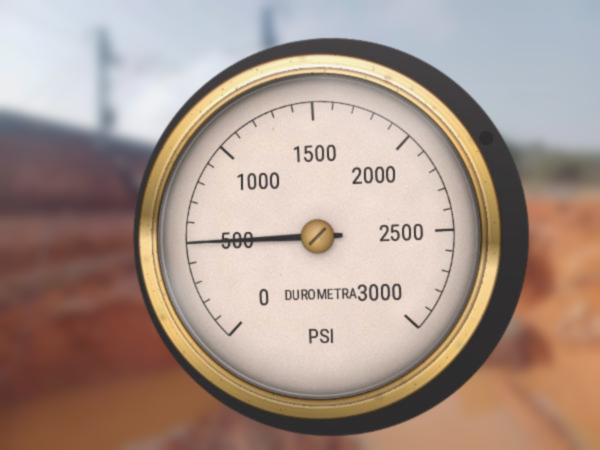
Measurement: 500 psi
